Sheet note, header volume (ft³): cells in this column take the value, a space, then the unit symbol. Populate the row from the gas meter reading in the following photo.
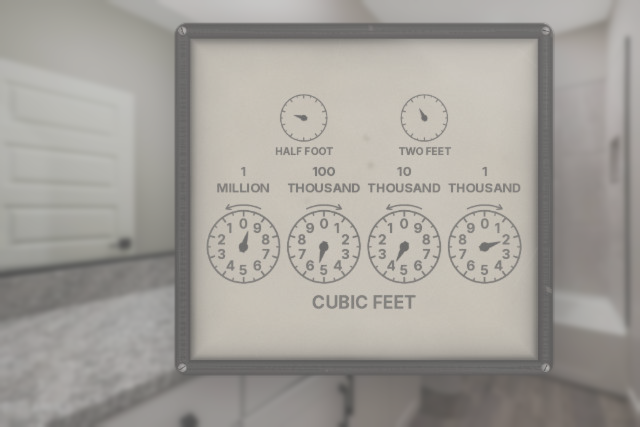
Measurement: 954200 ft³
